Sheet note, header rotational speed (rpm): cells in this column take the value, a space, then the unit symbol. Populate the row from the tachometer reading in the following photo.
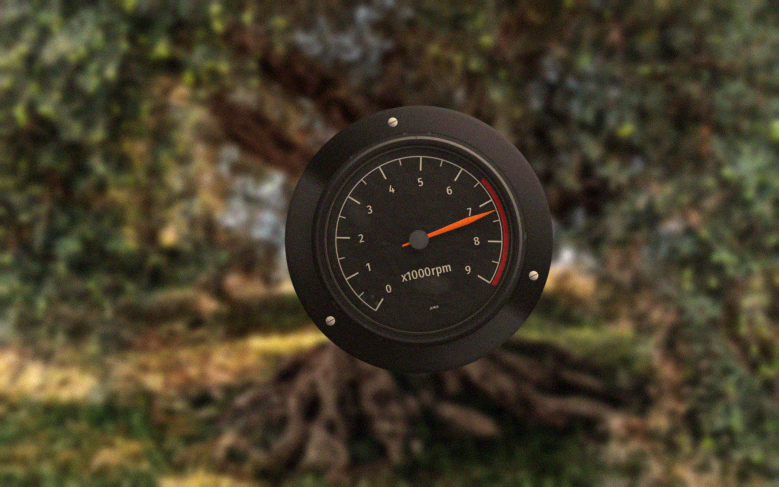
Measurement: 7250 rpm
